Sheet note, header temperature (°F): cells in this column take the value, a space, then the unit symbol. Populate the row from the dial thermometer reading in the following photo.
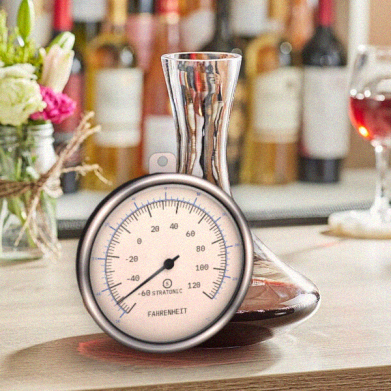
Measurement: -50 °F
